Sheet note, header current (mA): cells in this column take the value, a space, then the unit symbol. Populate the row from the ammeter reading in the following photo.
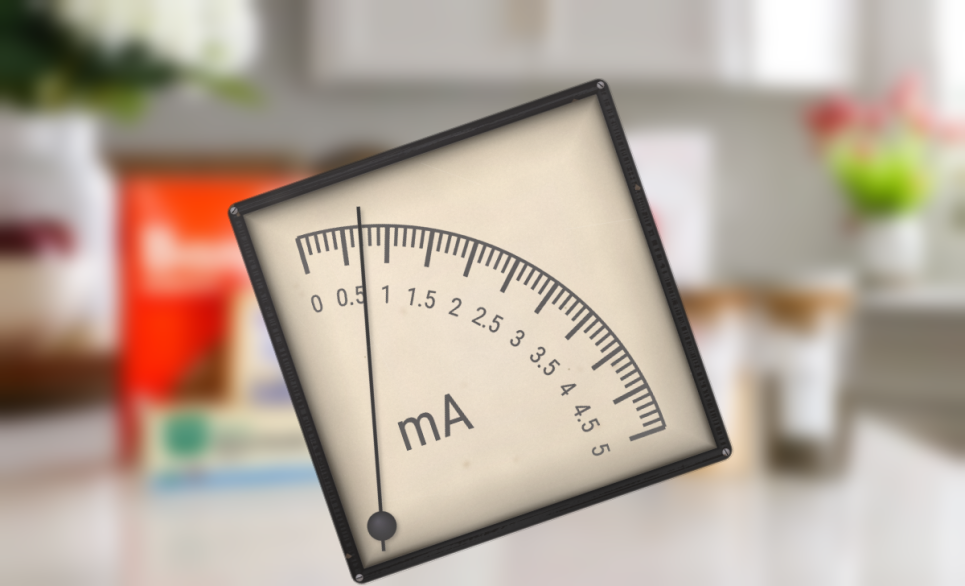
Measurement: 0.7 mA
